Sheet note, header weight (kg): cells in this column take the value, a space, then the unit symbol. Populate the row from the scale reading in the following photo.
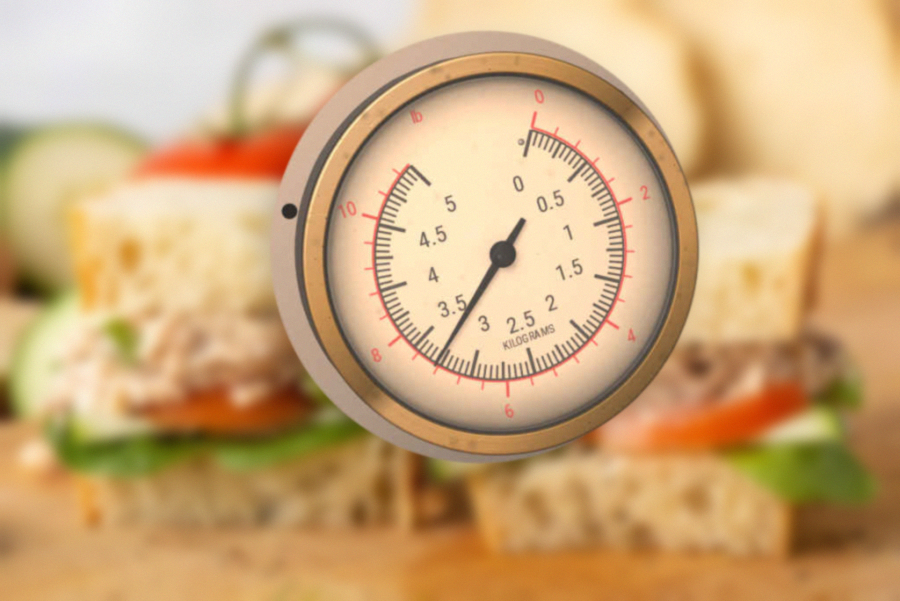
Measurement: 3.3 kg
